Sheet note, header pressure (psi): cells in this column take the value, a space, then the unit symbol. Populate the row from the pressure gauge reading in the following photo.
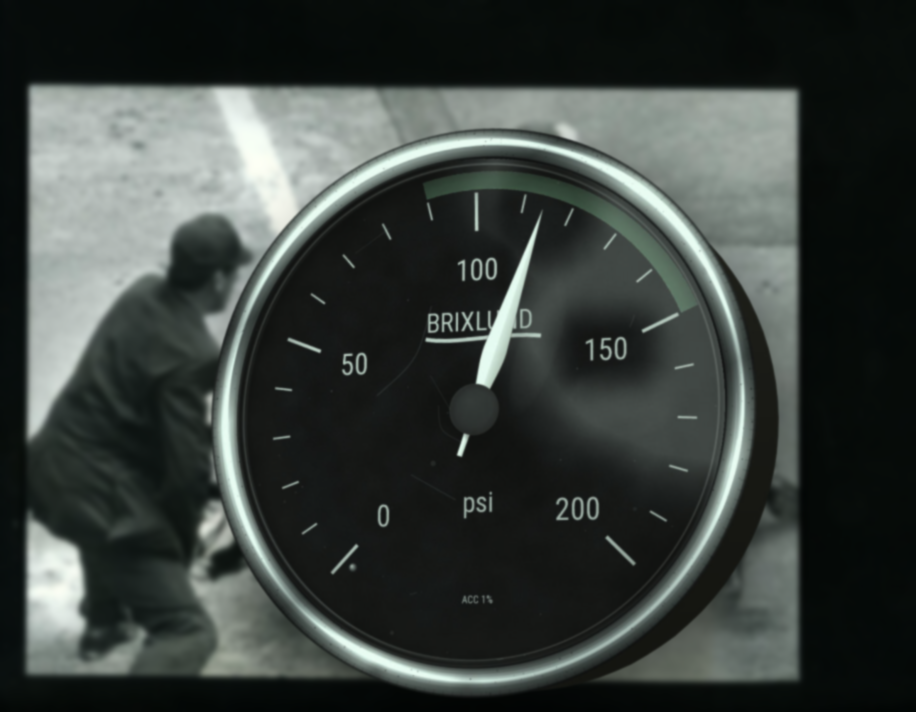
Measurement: 115 psi
